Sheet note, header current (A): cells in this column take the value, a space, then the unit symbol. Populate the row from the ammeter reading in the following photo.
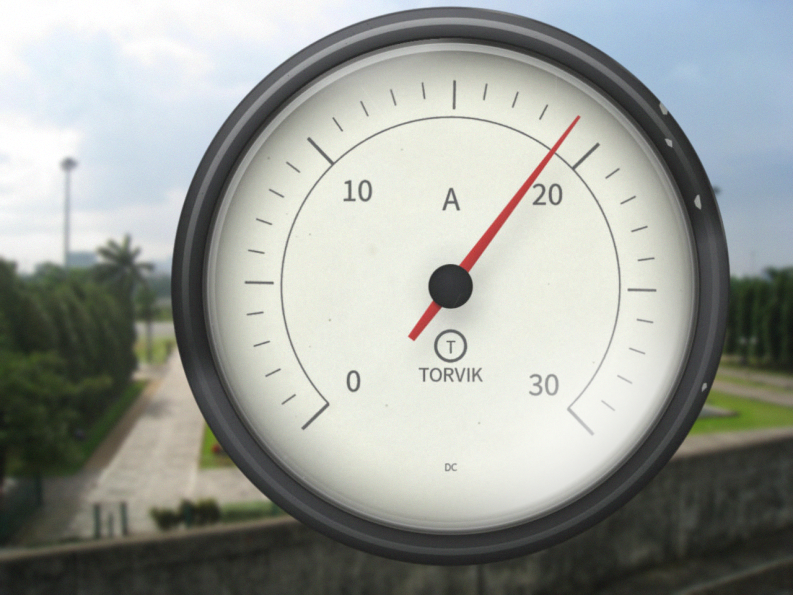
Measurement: 19 A
